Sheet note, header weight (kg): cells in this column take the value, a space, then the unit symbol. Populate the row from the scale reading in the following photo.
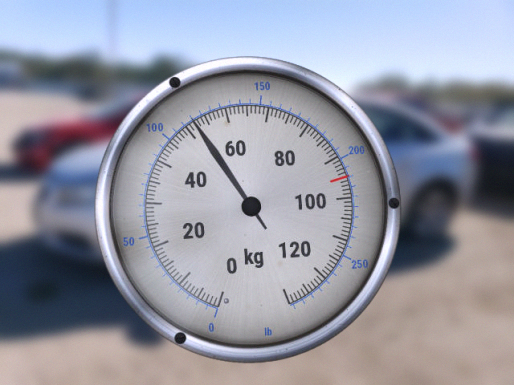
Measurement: 52 kg
